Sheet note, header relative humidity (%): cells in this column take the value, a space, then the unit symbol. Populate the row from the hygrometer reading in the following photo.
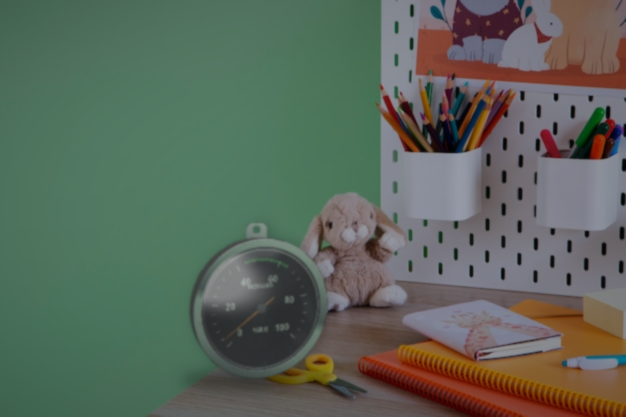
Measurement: 4 %
